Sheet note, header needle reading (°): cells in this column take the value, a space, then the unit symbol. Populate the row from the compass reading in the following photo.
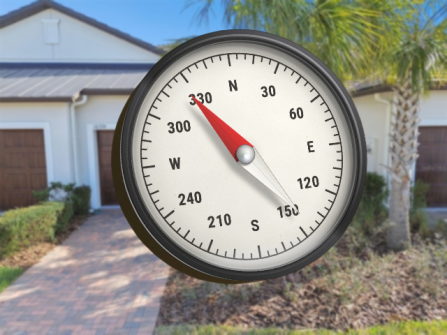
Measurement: 325 °
